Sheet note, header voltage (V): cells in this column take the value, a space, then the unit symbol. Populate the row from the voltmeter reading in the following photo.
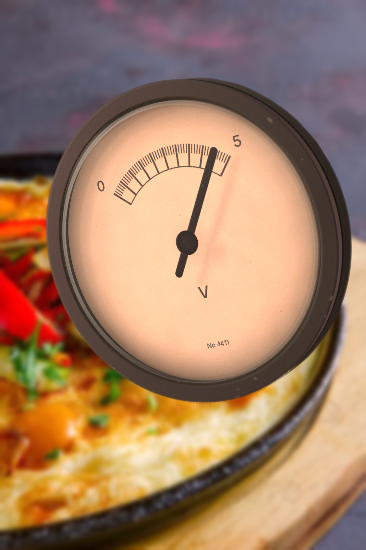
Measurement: 4.5 V
